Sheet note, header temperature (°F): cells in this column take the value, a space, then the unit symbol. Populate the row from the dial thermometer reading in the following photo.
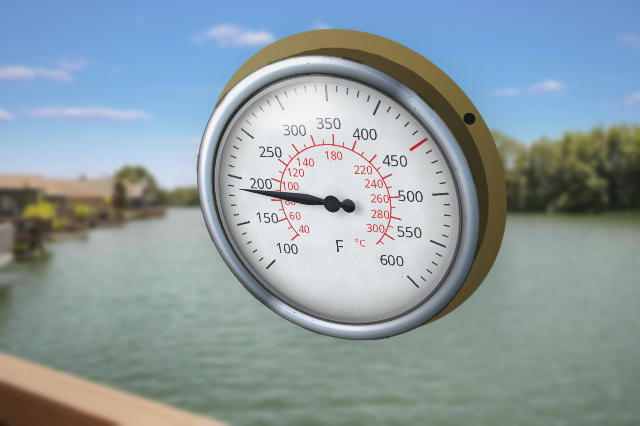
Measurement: 190 °F
